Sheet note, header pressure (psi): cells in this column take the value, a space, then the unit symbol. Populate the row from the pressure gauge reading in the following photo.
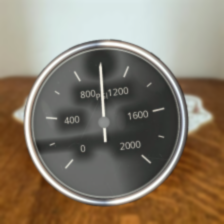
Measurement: 1000 psi
